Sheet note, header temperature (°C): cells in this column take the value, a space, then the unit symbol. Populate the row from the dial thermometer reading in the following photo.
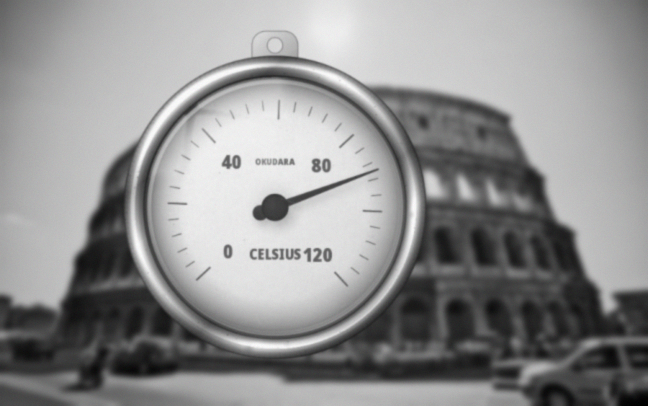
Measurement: 90 °C
